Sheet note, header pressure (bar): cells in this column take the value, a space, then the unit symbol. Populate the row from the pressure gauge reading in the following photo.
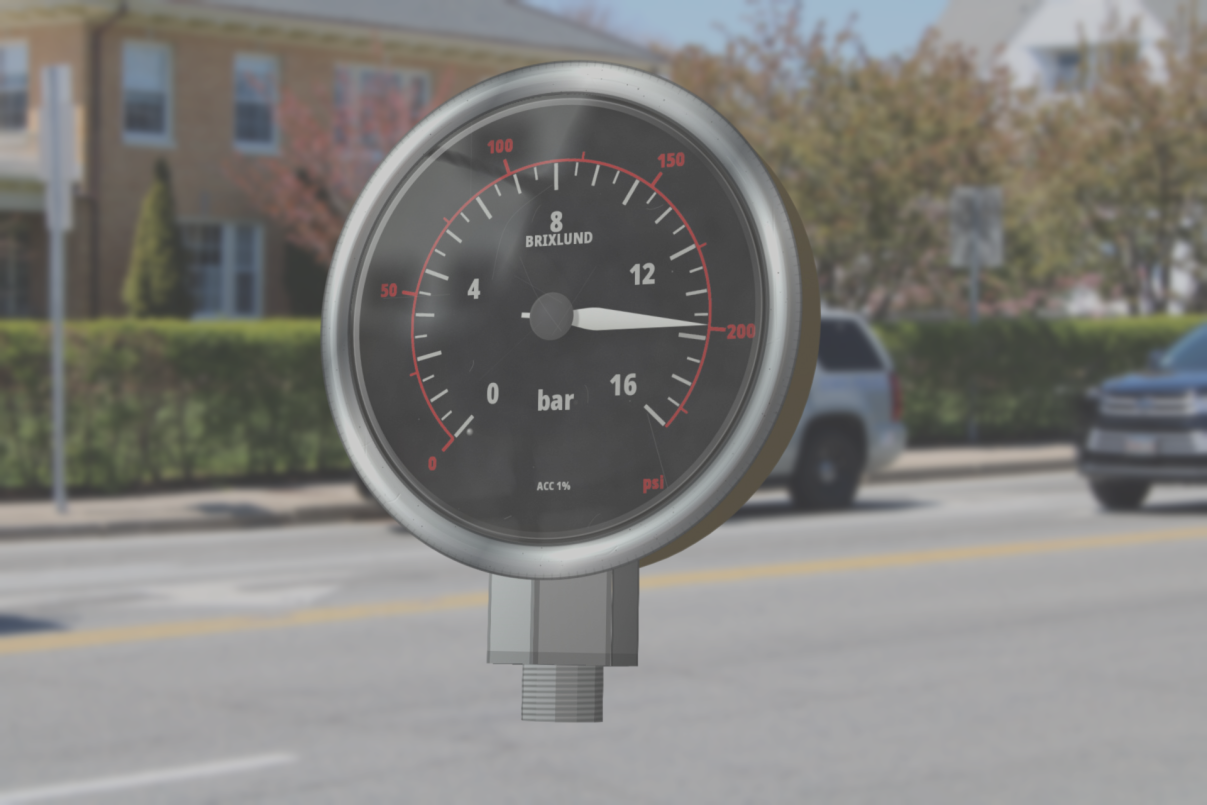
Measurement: 13.75 bar
